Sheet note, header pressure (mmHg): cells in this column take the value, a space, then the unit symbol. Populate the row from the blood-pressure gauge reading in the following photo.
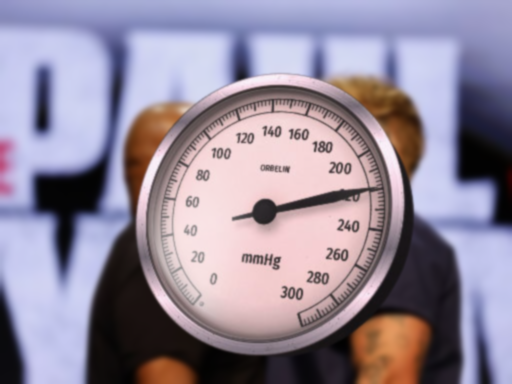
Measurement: 220 mmHg
